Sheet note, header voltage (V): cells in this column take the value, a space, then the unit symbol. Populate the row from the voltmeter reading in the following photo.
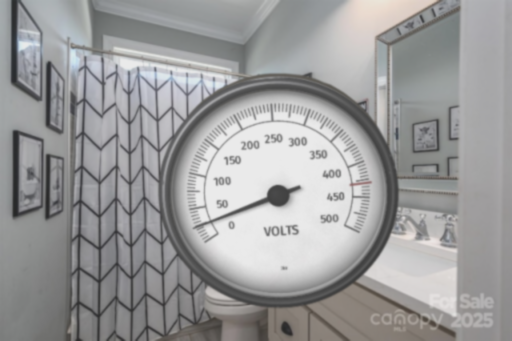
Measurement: 25 V
